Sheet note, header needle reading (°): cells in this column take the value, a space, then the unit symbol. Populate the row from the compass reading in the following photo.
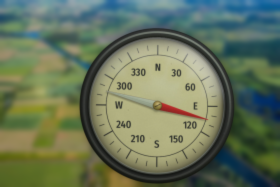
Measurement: 105 °
